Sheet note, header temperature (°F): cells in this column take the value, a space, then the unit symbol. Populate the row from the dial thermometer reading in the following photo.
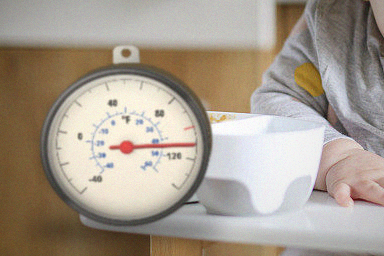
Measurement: 110 °F
